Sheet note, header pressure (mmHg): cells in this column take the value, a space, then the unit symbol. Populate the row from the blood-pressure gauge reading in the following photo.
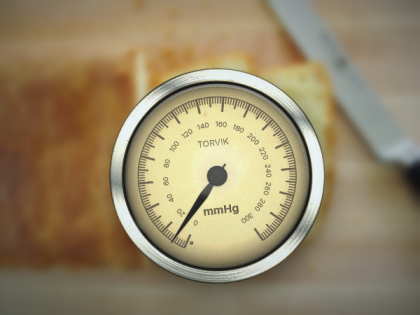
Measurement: 10 mmHg
